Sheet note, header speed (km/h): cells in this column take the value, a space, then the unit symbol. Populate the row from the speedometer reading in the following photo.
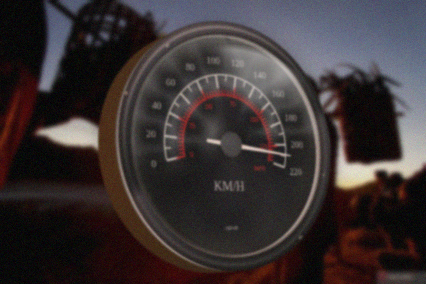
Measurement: 210 km/h
